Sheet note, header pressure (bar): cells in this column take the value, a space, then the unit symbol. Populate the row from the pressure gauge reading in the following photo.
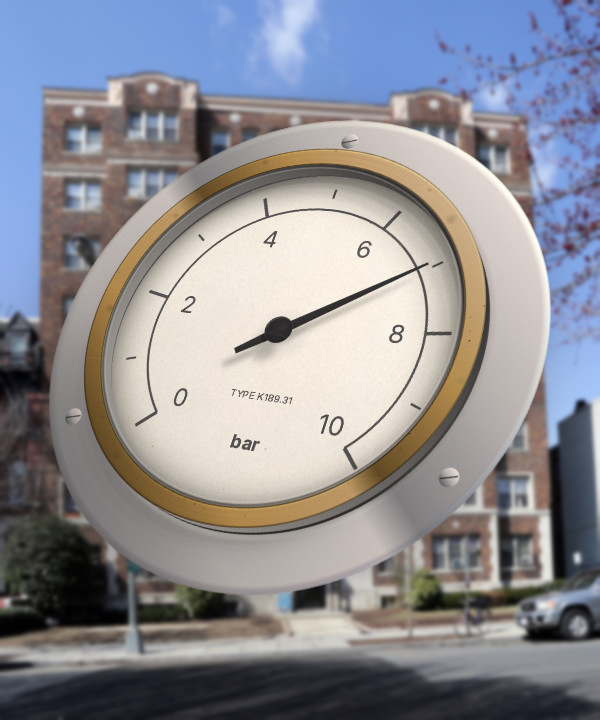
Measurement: 7 bar
